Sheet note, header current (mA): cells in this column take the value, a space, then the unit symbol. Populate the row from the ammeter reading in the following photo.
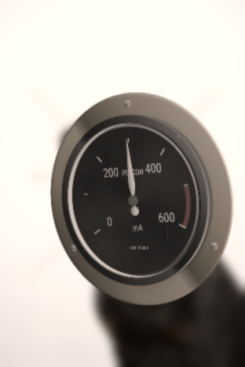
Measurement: 300 mA
